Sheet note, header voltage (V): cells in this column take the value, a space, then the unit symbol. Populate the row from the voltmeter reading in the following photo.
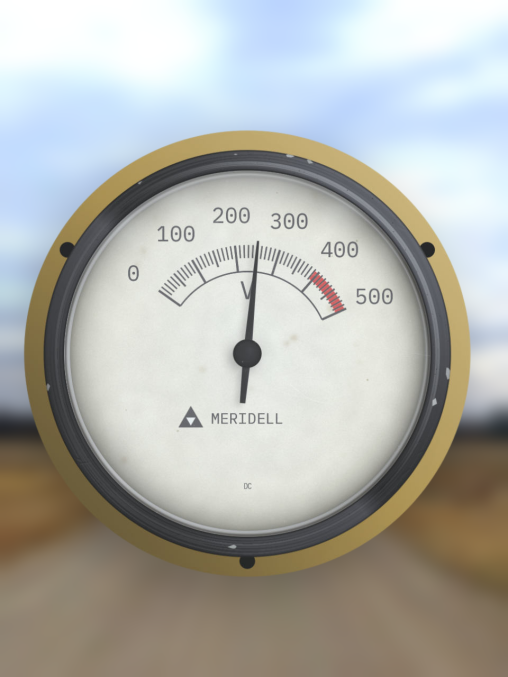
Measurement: 250 V
